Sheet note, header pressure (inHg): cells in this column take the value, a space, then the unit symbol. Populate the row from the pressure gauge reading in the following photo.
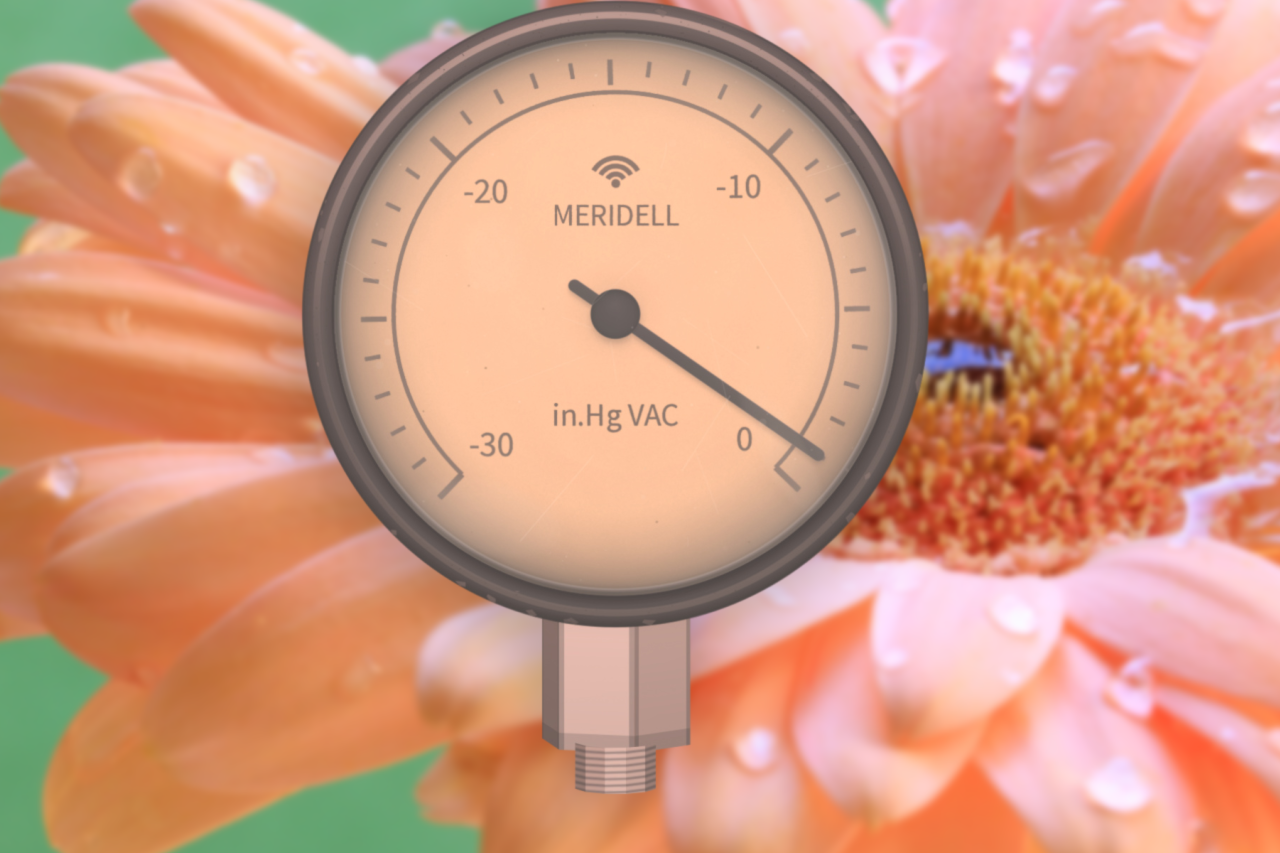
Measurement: -1 inHg
